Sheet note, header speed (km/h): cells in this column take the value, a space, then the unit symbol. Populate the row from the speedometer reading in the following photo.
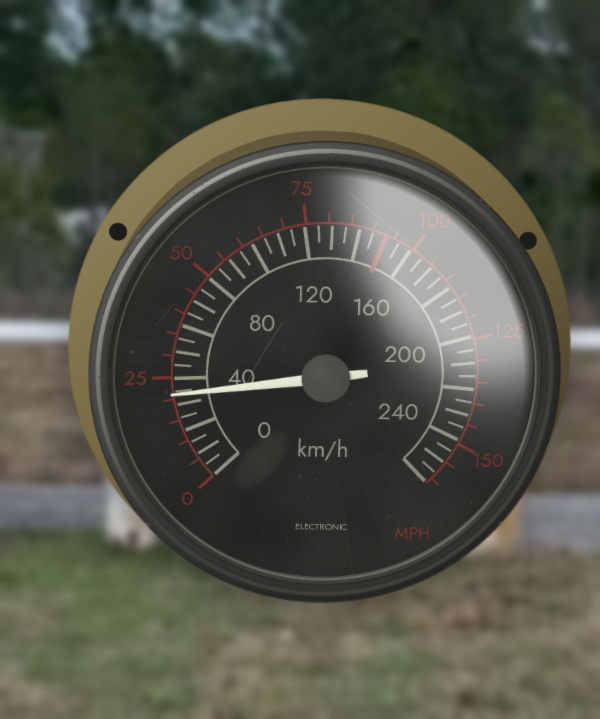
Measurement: 35 km/h
